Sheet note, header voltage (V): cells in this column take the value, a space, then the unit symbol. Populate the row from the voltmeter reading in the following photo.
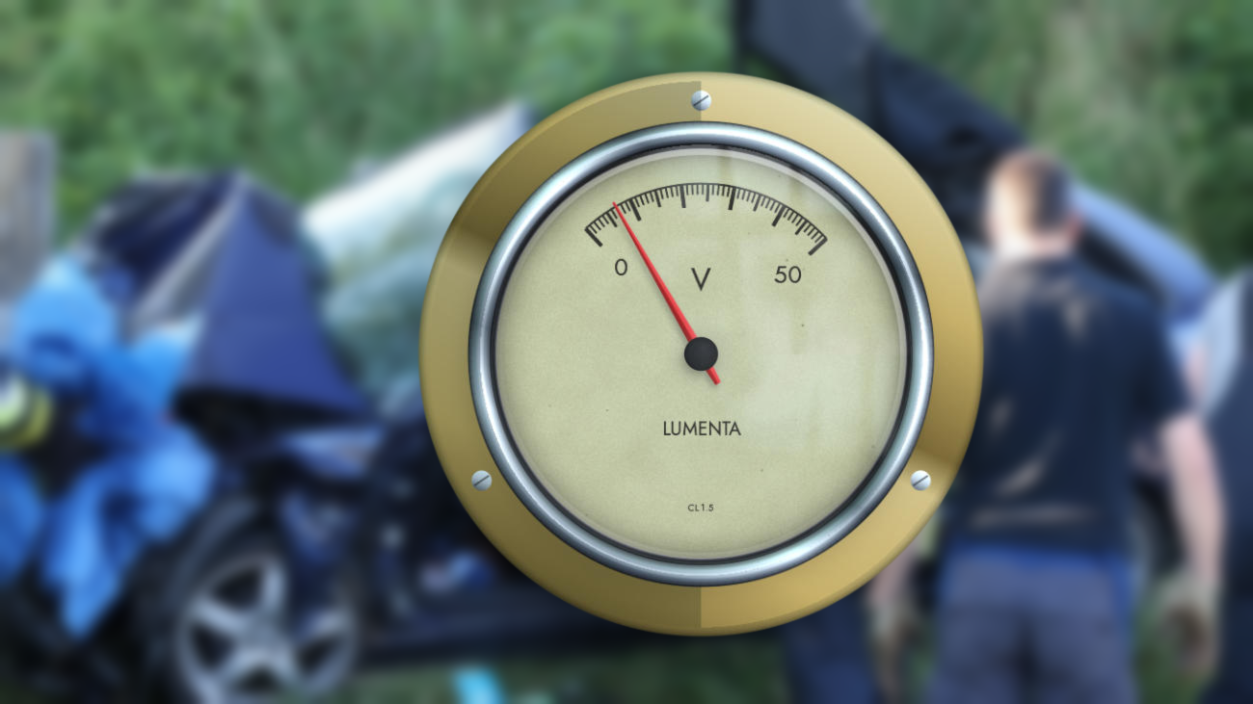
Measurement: 7 V
